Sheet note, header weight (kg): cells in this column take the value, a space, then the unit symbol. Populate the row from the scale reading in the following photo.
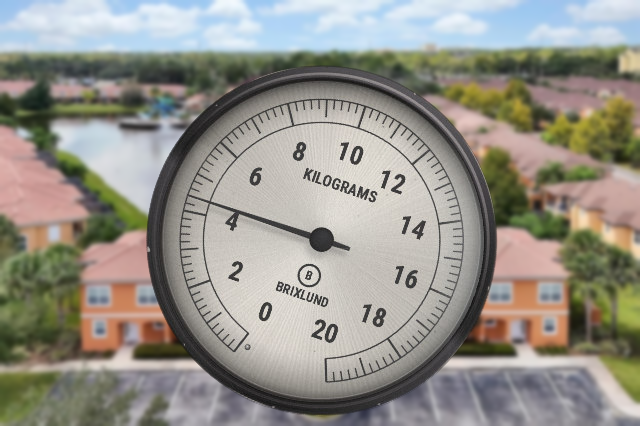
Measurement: 4.4 kg
